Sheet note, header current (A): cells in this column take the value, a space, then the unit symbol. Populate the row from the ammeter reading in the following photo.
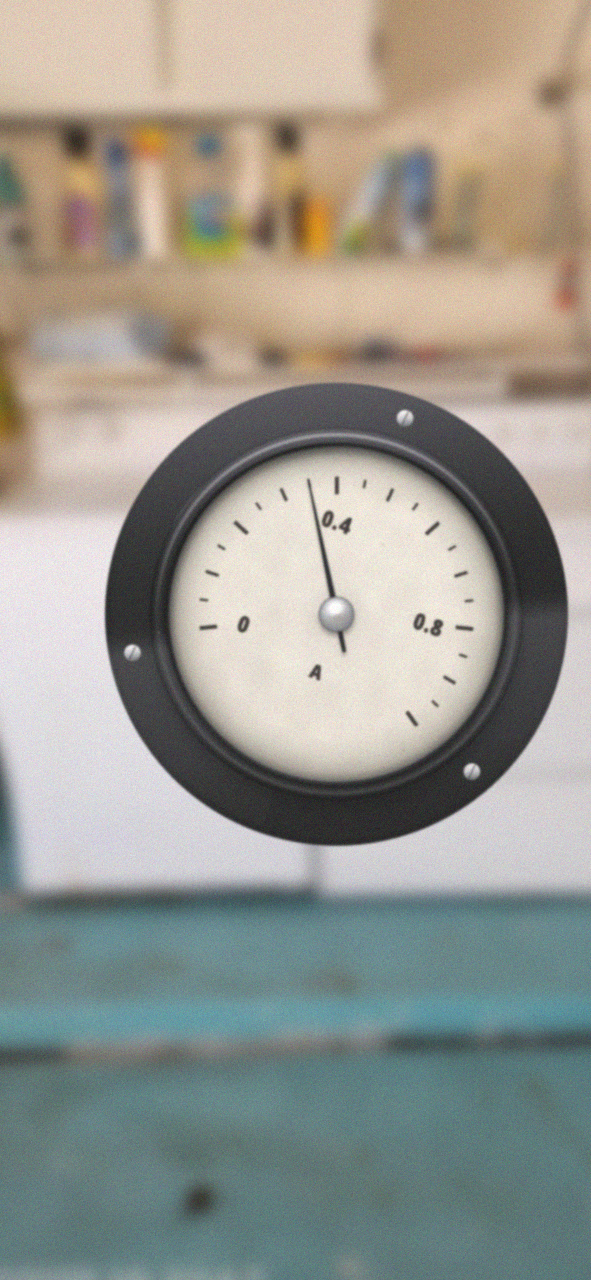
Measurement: 0.35 A
